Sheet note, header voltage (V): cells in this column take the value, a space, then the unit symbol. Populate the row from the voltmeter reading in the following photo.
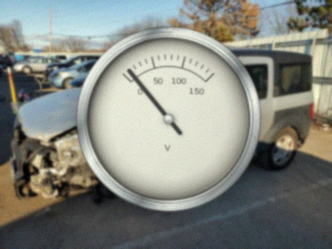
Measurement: 10 V
